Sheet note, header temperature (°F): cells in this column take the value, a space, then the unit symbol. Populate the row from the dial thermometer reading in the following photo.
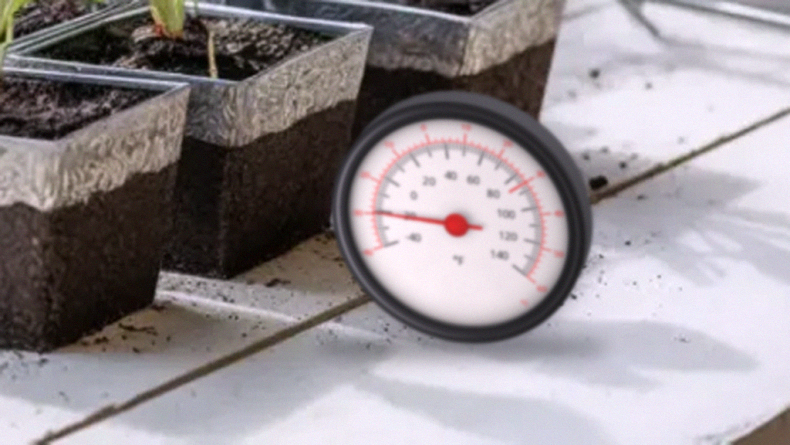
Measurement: -20 °F
